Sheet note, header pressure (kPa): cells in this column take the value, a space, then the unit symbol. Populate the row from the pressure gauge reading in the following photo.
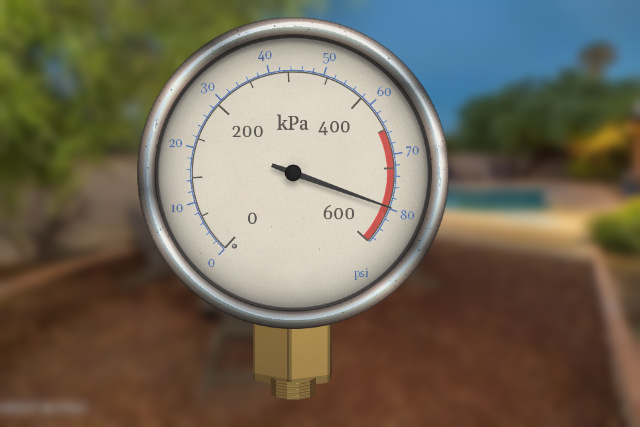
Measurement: 550 kPa
